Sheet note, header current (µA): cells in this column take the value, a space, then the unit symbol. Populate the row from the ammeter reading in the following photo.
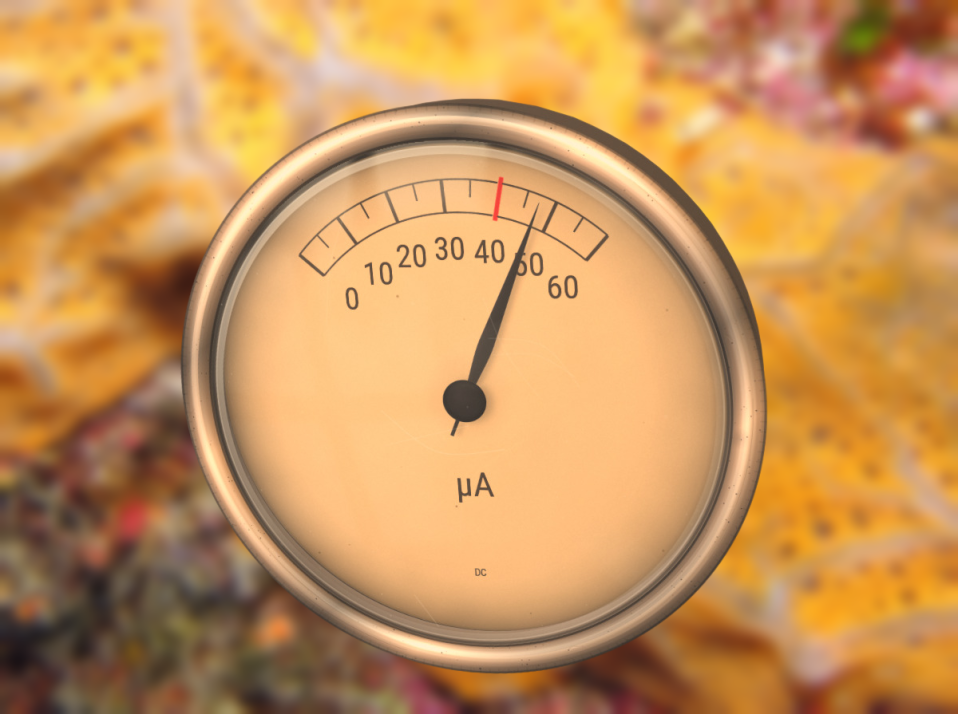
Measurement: 47.5 µA
